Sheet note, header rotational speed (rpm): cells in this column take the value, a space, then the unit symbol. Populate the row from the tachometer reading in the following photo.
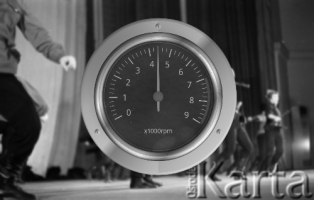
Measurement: 4400 rpm
